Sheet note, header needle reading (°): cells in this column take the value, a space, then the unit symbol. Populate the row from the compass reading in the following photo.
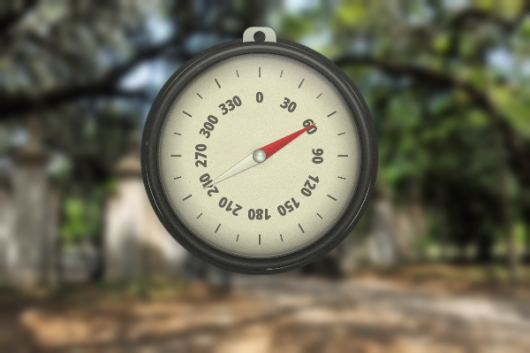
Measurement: 60 °
